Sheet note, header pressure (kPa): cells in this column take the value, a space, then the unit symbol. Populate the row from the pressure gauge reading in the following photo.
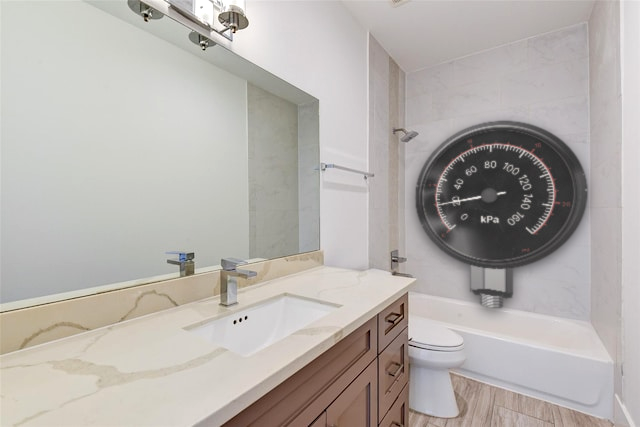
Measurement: 20 kPa
